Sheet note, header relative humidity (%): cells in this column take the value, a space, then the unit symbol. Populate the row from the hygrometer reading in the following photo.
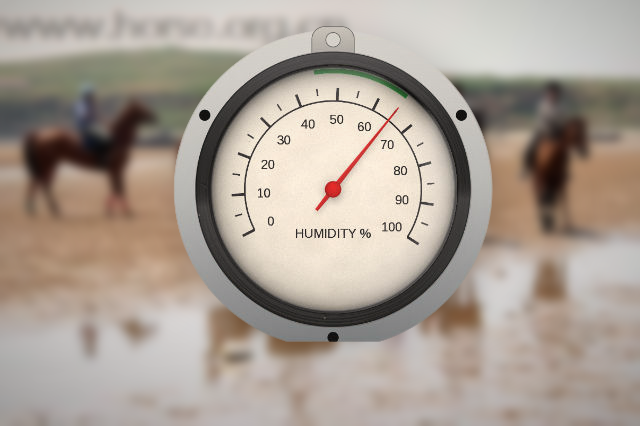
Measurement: 65 %
